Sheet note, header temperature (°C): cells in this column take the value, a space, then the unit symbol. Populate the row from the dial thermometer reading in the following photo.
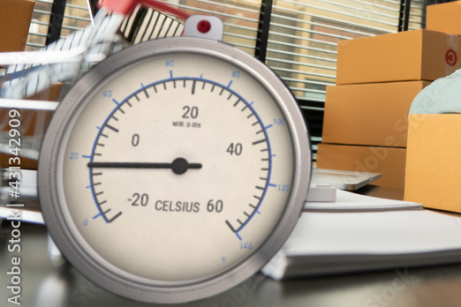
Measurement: -8 °C
